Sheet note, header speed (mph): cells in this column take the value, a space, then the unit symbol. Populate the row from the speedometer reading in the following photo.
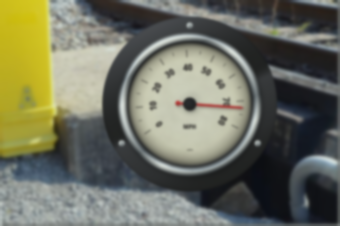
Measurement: 72.5 mph
